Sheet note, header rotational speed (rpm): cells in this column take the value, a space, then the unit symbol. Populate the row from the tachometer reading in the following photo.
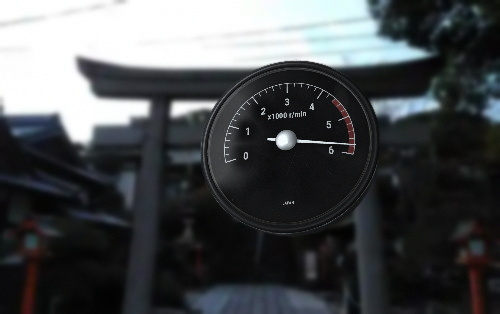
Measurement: 5800 rpm
